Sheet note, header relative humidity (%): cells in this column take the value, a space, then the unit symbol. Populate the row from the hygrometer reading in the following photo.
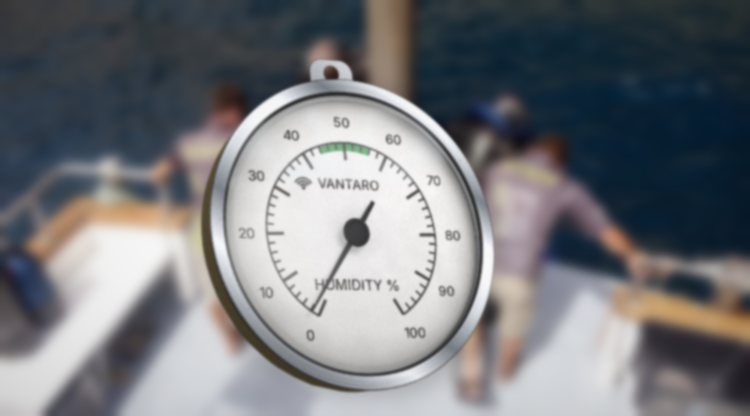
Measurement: 2 %
